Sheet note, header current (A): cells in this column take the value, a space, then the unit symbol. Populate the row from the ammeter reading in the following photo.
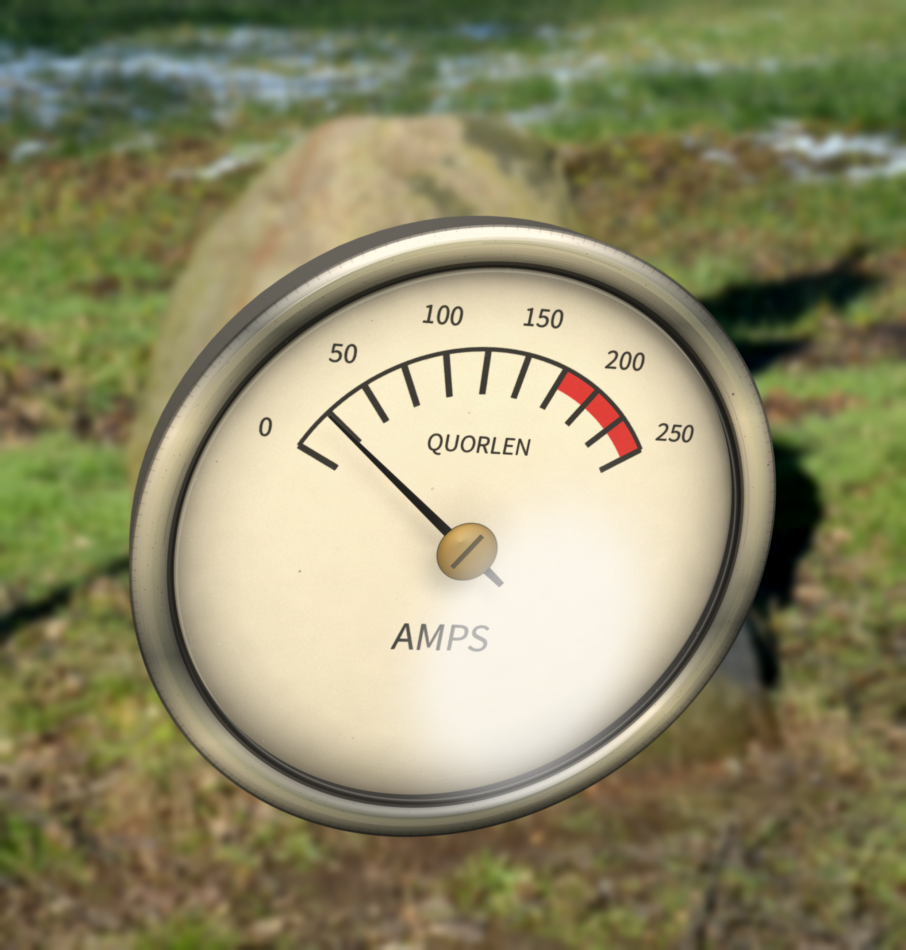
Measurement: 25 A
